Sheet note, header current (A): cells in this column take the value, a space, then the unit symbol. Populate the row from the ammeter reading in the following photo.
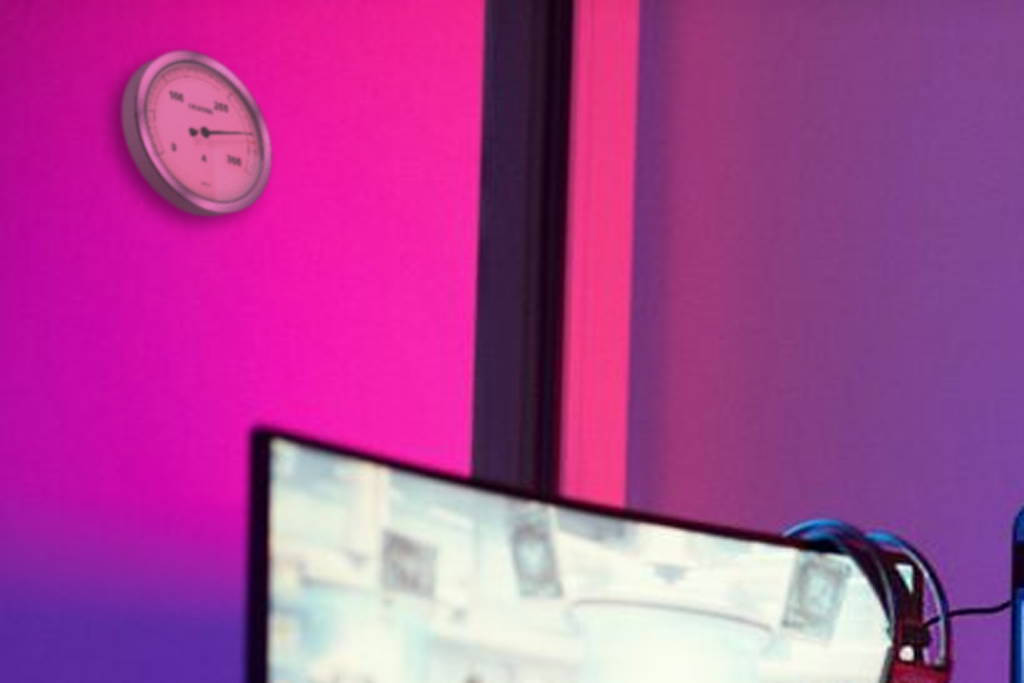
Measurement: 250 A
